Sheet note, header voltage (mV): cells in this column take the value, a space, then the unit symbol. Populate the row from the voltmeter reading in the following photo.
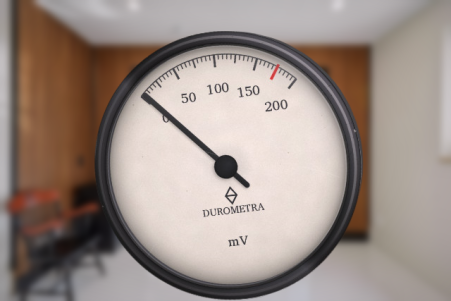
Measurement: 5 mV
